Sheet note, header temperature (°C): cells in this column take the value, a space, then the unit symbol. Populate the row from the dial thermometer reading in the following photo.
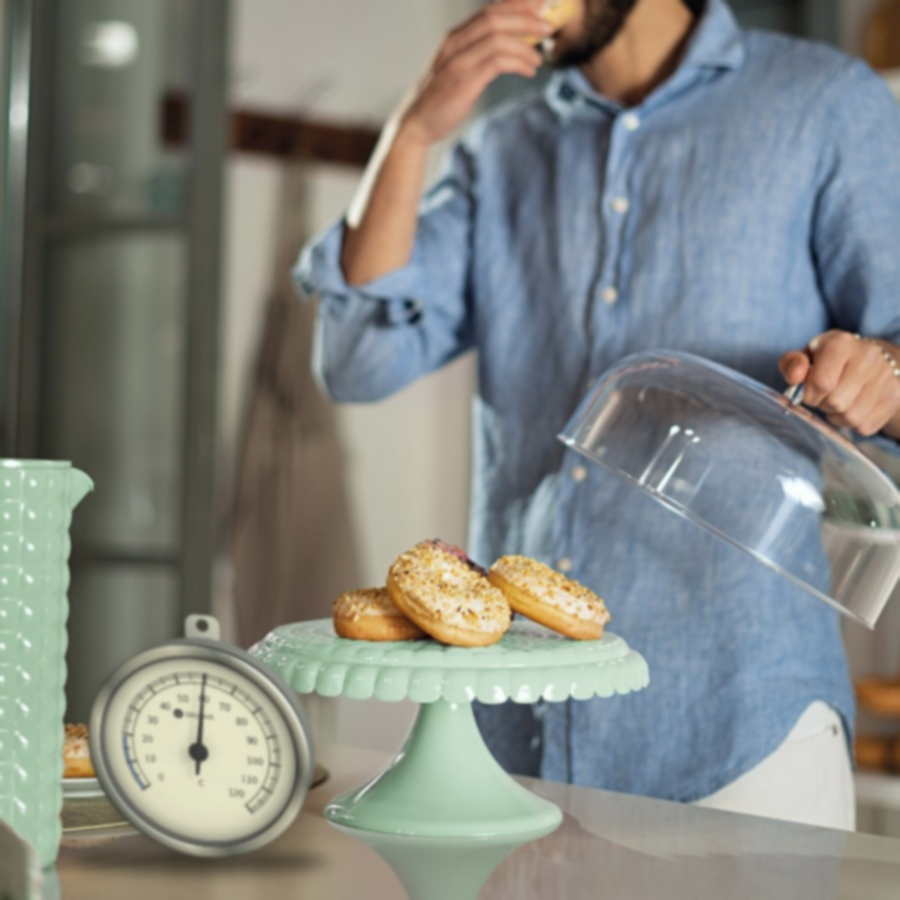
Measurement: 60 °C
